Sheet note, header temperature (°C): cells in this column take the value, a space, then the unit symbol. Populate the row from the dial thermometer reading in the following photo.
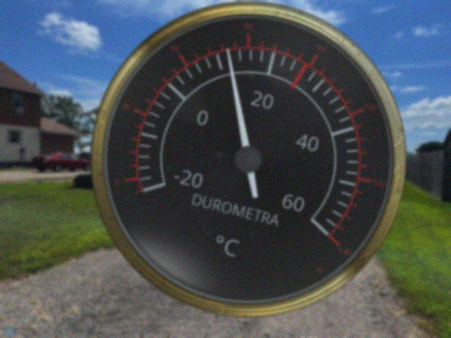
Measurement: 12 °C
